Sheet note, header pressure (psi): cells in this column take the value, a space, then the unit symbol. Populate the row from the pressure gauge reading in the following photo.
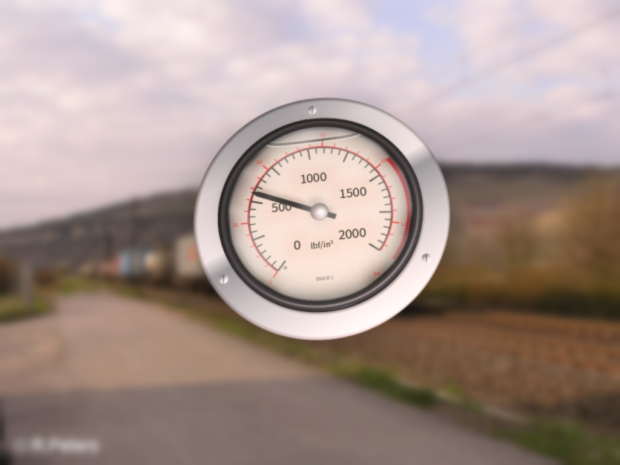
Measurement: 550 psi
